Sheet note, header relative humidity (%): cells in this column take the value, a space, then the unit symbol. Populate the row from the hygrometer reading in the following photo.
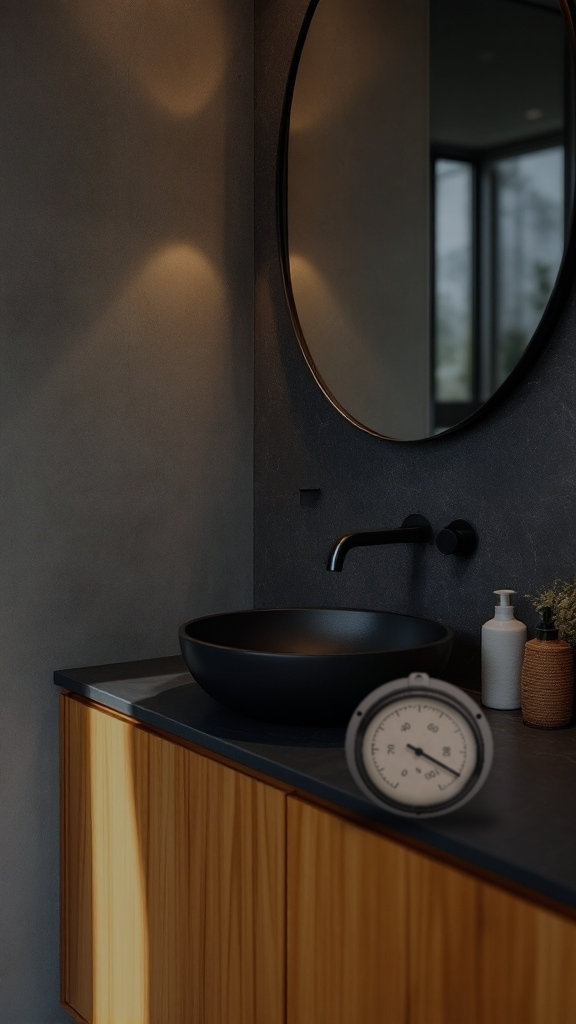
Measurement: 90 %
